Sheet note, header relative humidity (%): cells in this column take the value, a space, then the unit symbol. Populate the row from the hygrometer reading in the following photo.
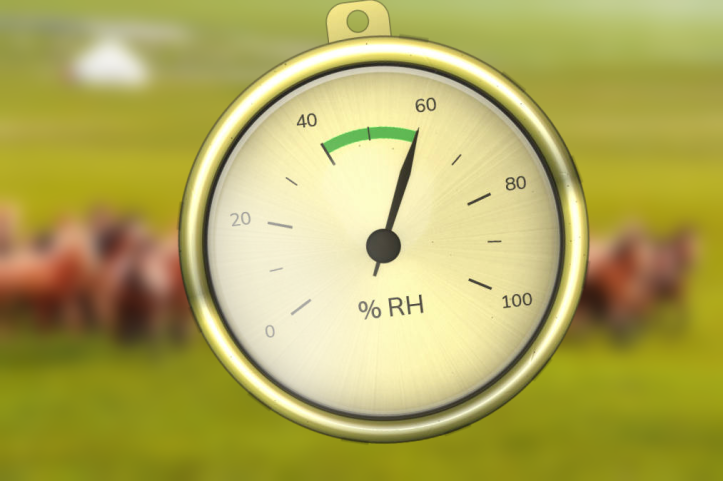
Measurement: 60 %
